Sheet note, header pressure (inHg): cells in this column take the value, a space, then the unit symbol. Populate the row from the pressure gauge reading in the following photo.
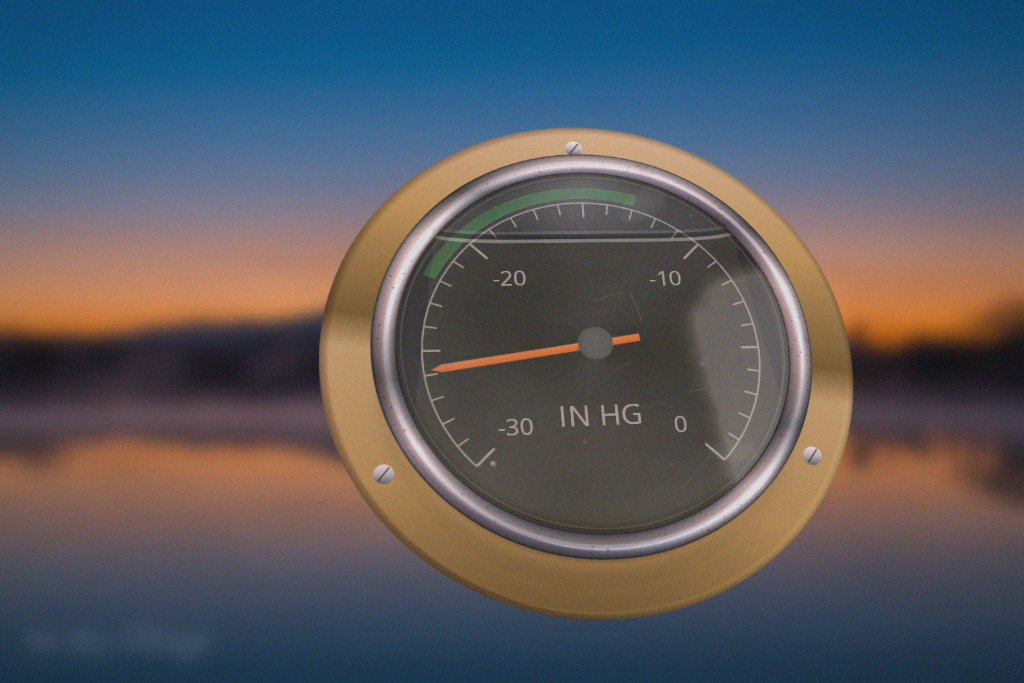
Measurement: -26 inHg
